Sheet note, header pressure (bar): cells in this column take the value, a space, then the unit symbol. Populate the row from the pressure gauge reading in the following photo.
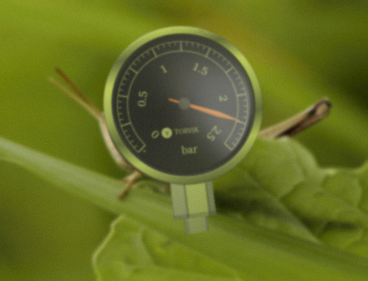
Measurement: 2.25 bar
